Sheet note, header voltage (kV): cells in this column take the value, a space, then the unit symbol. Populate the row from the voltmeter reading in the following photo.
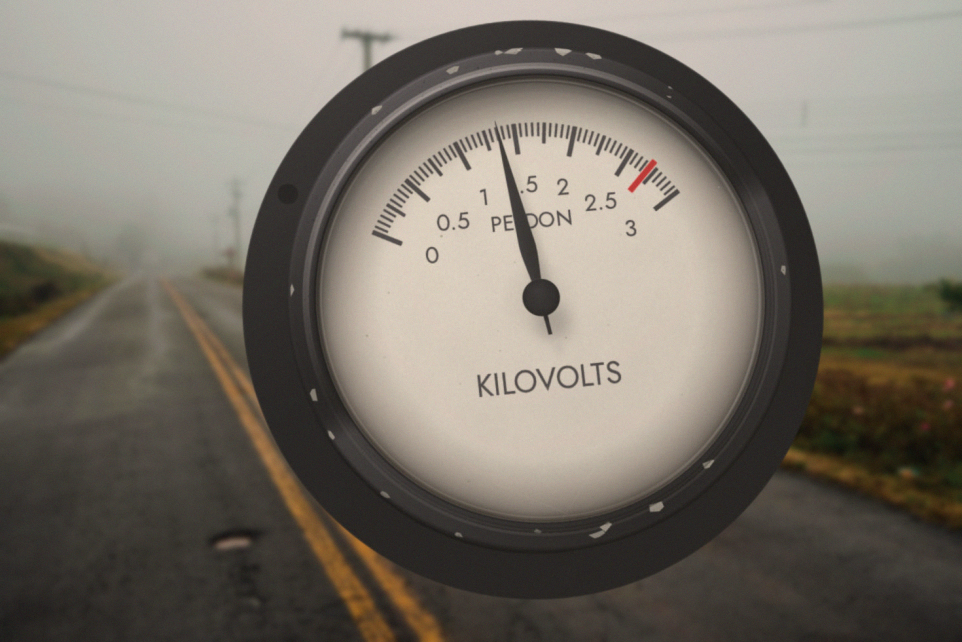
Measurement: 1.35 kV
